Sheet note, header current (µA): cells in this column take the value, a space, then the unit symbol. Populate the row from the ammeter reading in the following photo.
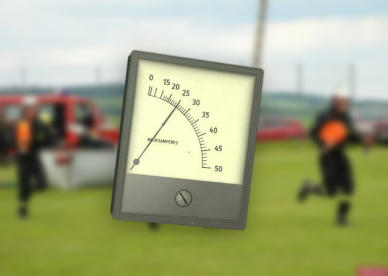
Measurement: 25 µA
